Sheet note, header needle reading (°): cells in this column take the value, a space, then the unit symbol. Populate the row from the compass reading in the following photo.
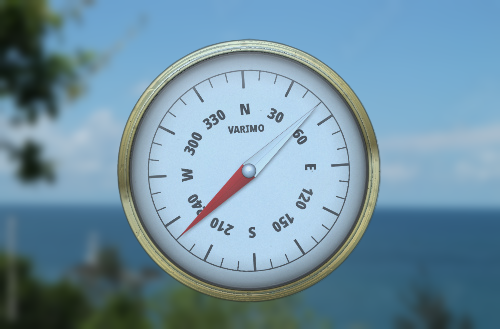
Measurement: 230 °
